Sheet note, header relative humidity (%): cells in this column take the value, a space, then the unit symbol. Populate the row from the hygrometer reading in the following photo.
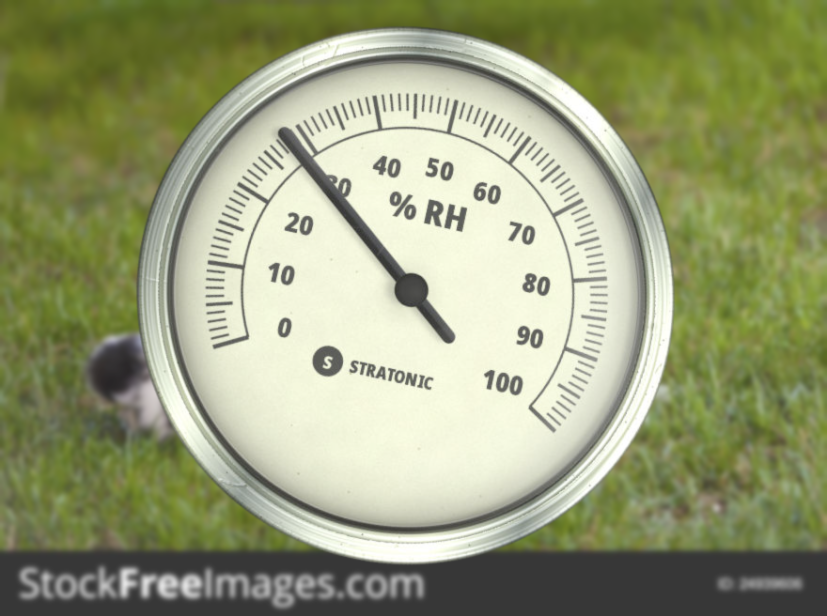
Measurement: 28 %
